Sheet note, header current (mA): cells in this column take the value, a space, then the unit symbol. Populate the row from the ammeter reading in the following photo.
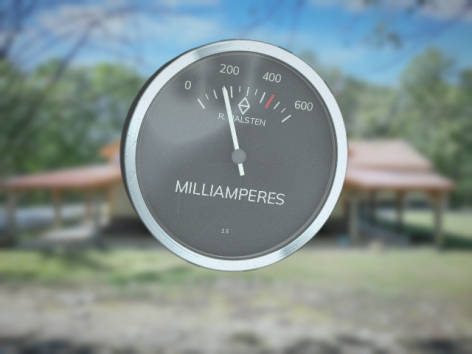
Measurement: 150 mA
